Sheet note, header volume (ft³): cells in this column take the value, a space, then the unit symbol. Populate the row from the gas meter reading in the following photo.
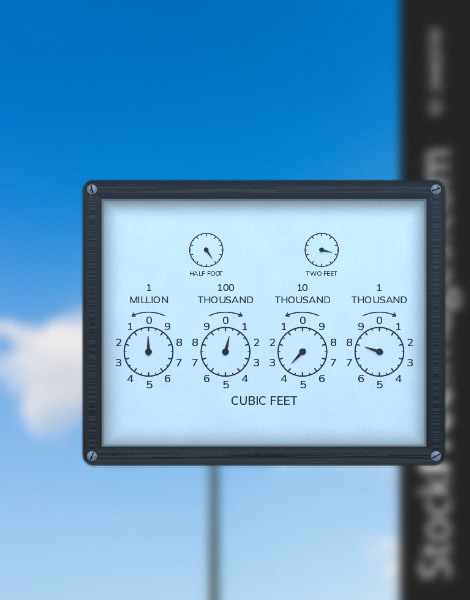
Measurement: 3800 ft³
